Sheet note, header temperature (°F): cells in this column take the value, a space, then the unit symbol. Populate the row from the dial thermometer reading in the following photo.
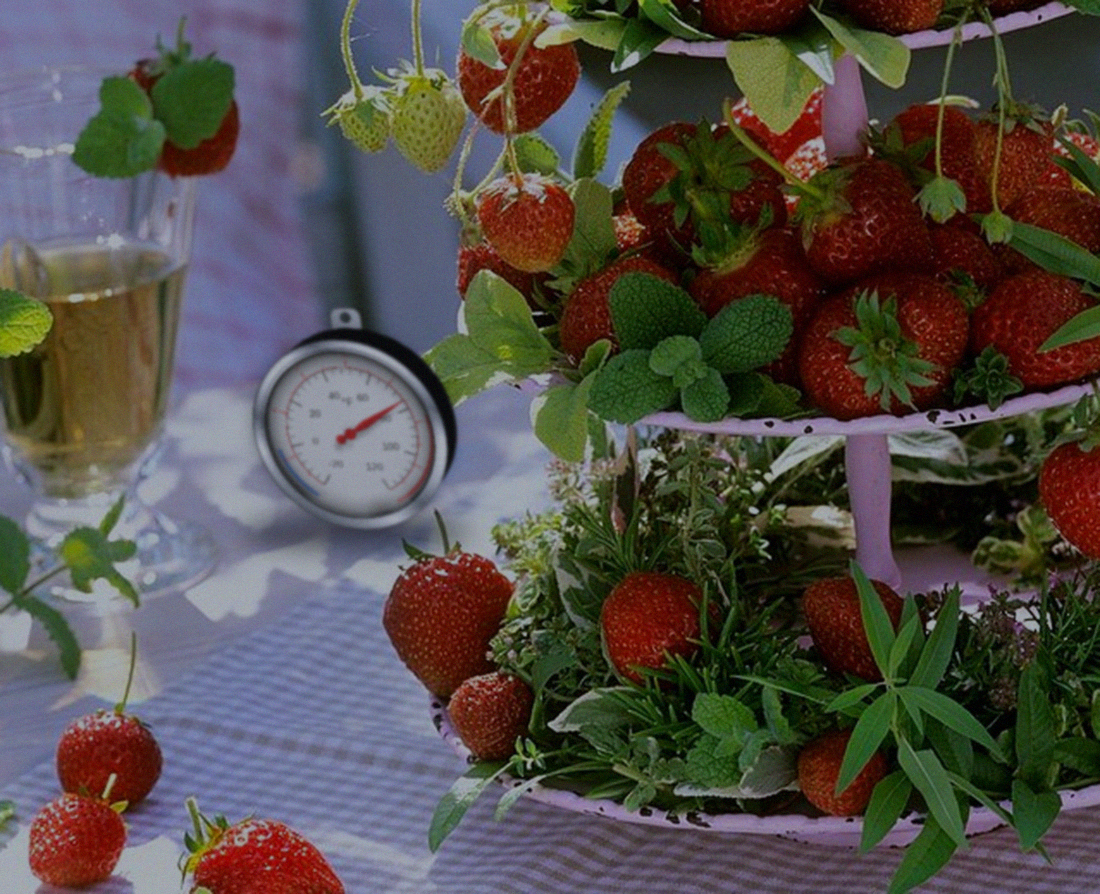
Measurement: 76 °F
